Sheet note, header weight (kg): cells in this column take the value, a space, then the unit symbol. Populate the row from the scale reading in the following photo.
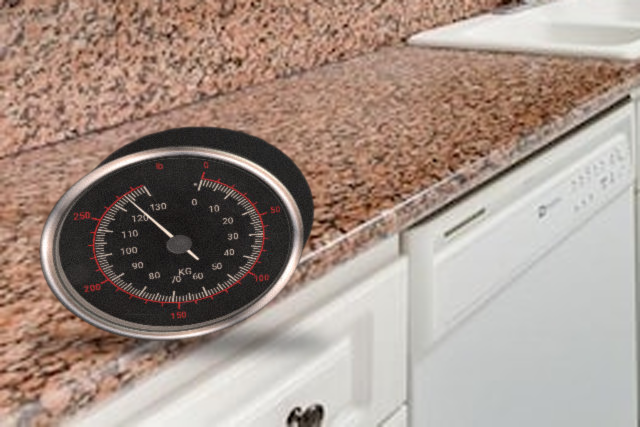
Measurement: 125 kg
